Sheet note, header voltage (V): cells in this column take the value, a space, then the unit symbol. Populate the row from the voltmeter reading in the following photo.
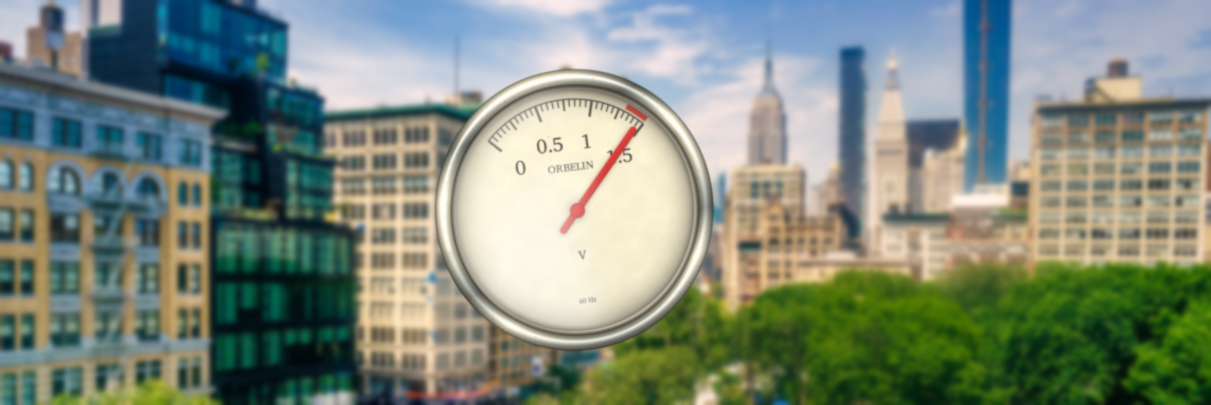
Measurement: 1.45 V
